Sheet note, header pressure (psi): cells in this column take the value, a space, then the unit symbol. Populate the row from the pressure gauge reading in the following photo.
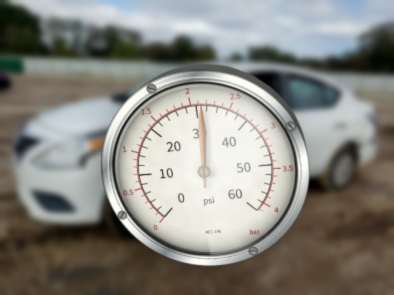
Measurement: 31 psi
